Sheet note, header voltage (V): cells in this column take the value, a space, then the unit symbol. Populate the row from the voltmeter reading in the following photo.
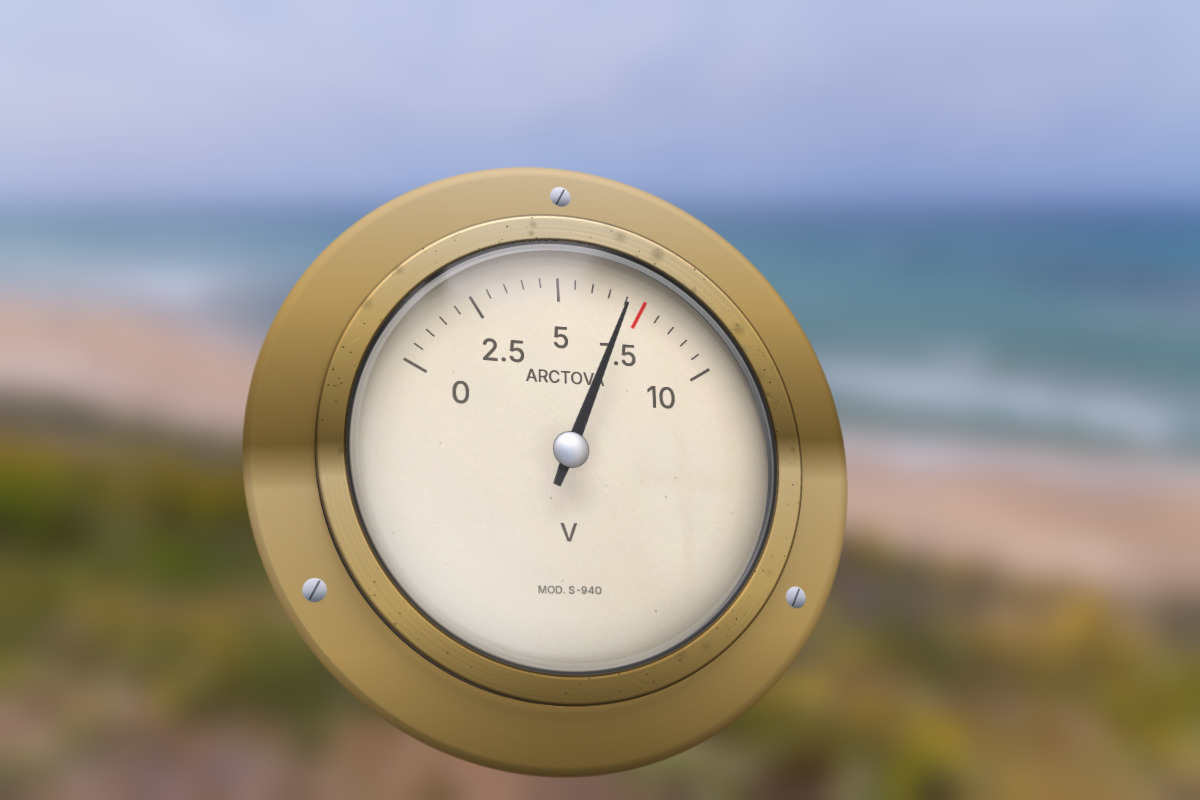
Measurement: 7 V
